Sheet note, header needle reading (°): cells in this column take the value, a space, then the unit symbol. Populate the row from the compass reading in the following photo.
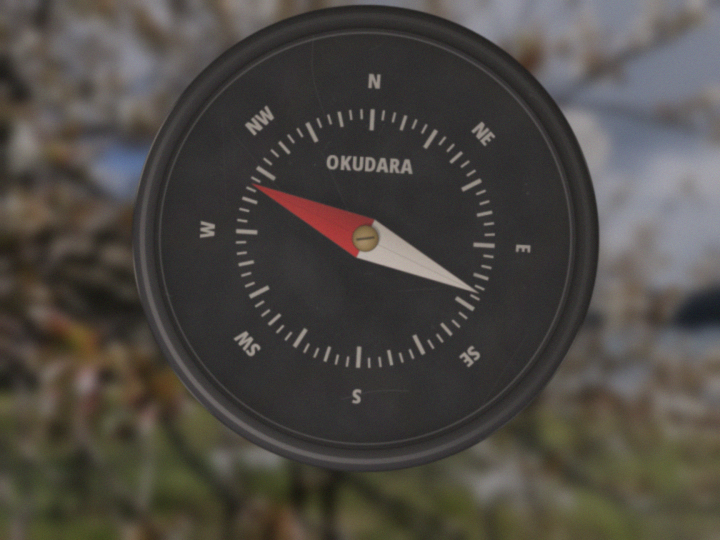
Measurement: 292.5 °
